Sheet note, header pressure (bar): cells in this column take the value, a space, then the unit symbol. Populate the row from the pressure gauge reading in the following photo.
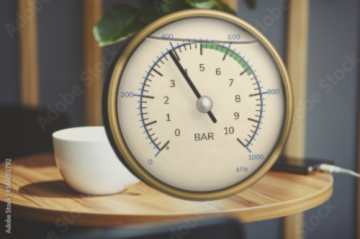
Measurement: 3.8 bar
